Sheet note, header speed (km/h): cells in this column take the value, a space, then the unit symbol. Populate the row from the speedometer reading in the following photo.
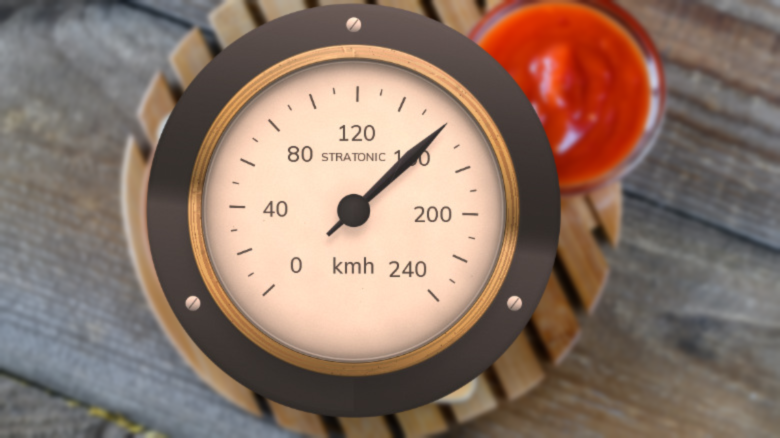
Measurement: 160 km/h
